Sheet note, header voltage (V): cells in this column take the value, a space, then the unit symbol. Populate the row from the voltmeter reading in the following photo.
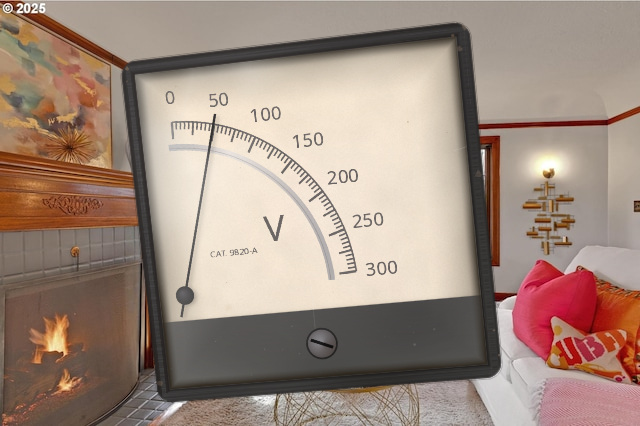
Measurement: 50 V
